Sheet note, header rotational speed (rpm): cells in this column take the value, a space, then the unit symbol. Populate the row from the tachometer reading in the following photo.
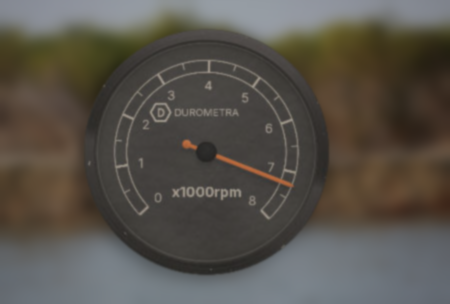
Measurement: 7250 rpm
